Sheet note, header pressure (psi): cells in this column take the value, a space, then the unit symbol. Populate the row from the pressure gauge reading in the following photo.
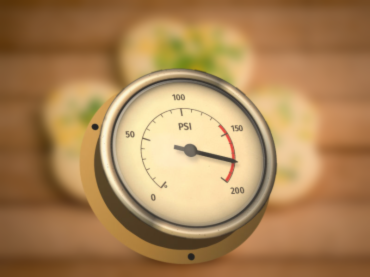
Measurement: 180 psi
